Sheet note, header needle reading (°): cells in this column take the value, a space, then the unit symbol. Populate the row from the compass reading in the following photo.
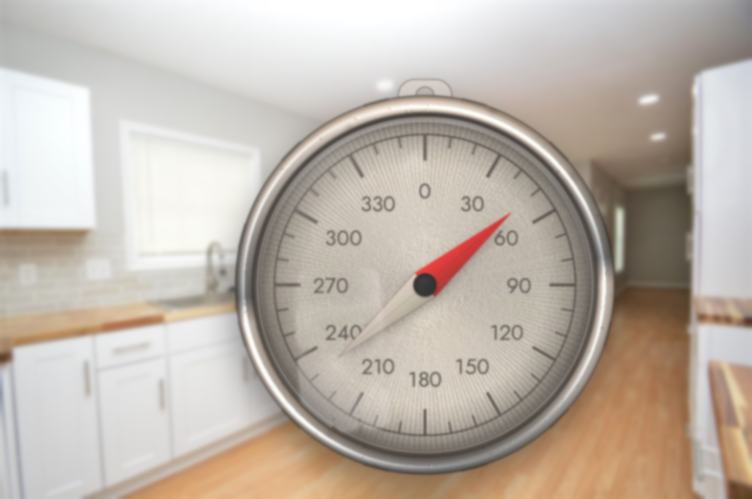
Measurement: 50 °
